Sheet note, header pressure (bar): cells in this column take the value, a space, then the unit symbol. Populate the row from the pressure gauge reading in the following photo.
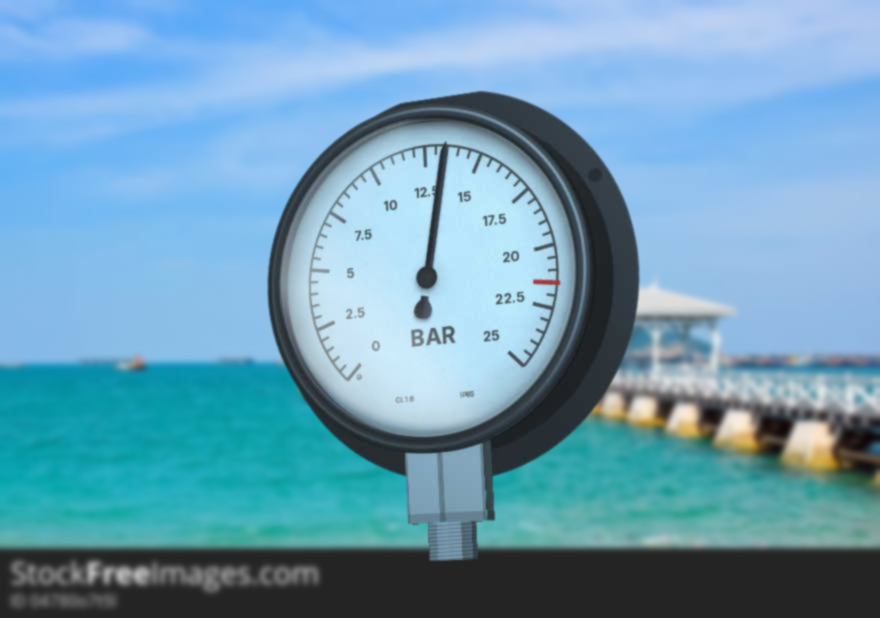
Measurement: 13.5 bar
